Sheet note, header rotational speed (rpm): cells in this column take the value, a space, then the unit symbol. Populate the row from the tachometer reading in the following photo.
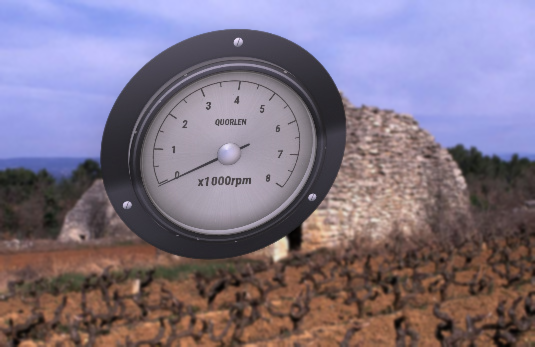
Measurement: 0 rpm
